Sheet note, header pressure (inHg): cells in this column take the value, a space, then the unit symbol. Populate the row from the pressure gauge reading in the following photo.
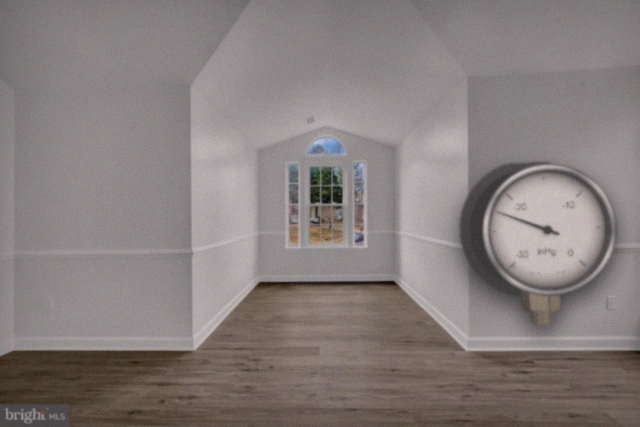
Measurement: -22.5 inHg
